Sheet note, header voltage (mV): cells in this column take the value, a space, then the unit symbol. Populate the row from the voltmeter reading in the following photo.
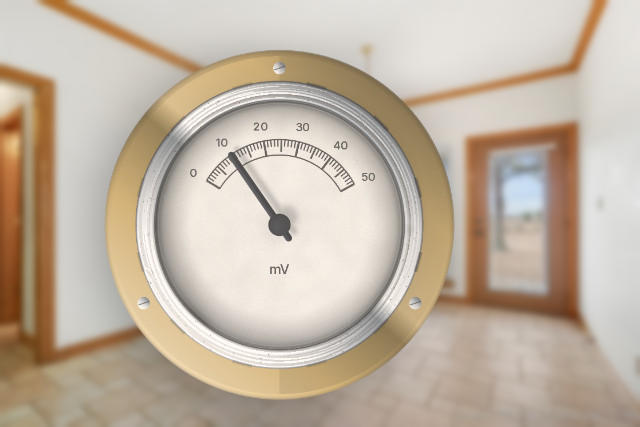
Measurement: 10 mV
